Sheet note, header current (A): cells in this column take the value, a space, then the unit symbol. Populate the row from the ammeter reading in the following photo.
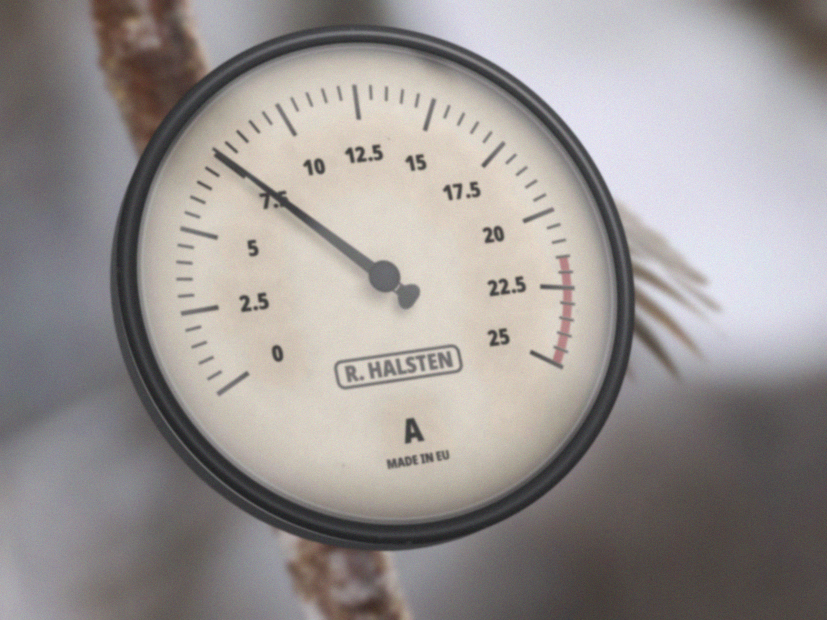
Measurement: 7.5 A
